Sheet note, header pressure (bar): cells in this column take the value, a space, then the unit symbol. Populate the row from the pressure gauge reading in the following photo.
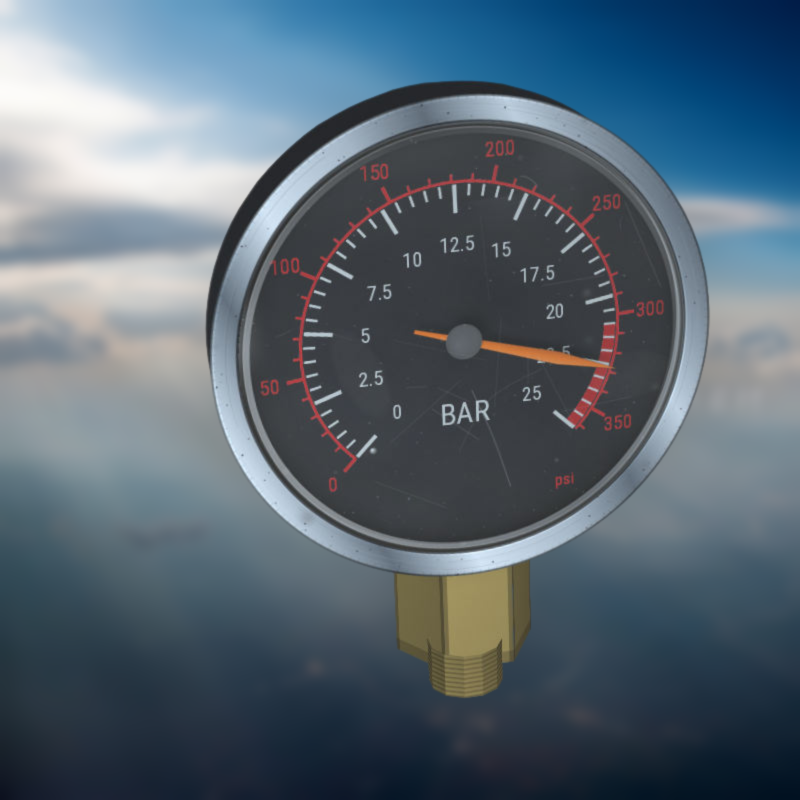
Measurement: 22.5 bar
